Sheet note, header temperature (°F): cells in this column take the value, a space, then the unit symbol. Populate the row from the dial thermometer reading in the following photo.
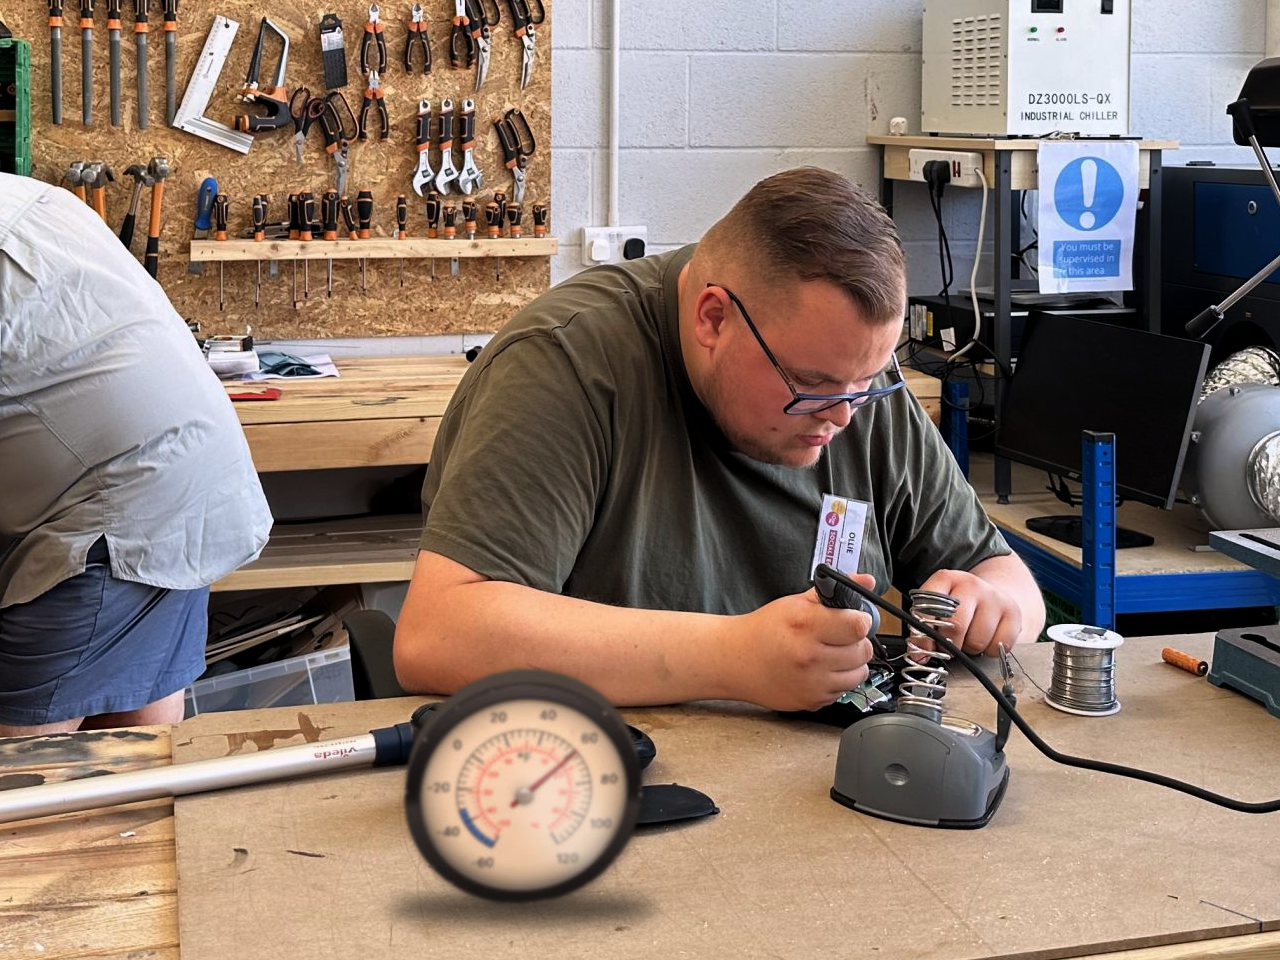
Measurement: 60 °F
